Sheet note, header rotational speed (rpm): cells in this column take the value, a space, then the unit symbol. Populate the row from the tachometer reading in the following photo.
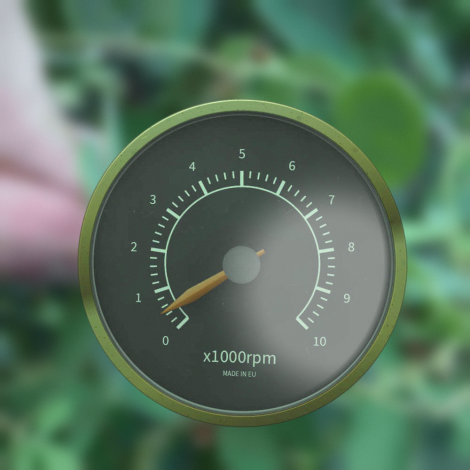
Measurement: 500 rpm
